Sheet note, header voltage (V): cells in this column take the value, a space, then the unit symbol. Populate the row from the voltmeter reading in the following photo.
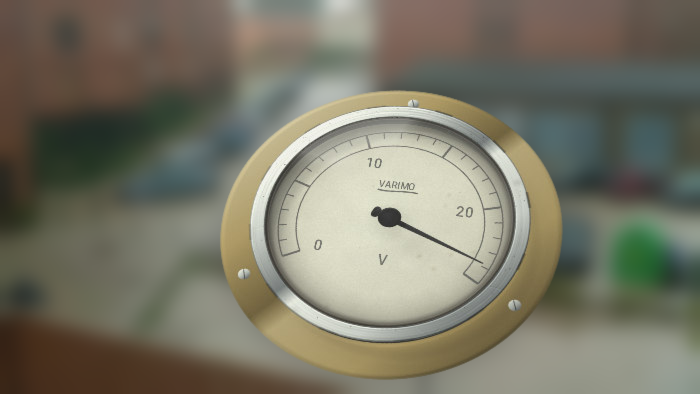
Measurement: 24 V
